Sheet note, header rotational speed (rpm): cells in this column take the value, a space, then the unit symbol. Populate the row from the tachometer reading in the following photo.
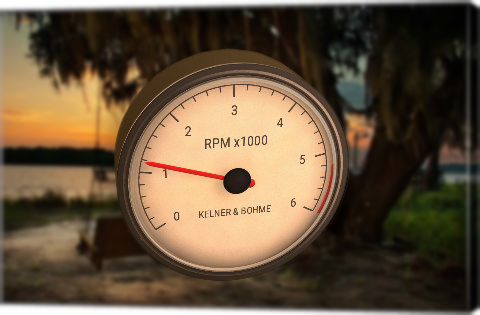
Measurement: 1200 rpm
